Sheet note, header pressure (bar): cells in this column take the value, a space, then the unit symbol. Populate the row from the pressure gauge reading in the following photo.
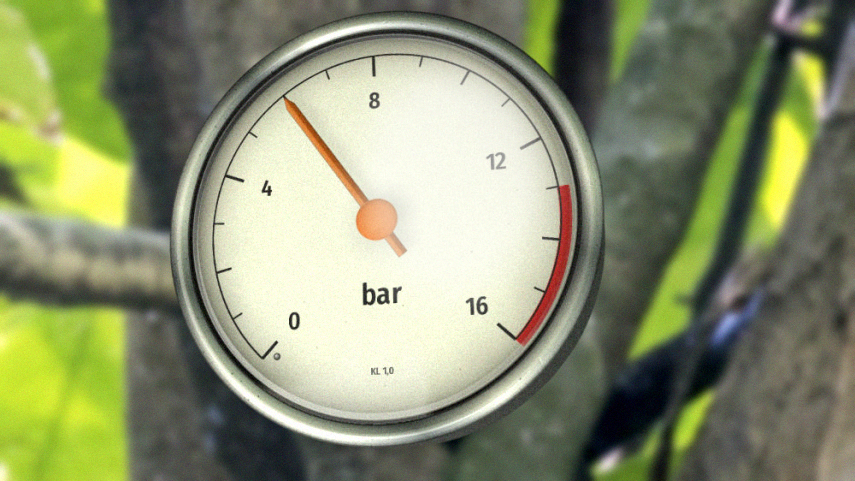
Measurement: 6 bar
